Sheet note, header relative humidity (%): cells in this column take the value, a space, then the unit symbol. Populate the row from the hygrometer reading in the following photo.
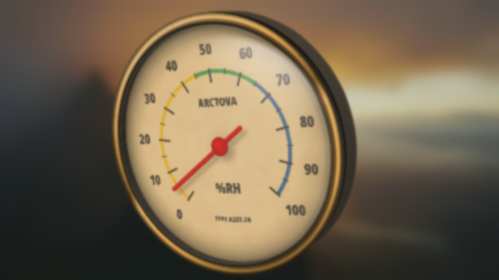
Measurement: 5 %
